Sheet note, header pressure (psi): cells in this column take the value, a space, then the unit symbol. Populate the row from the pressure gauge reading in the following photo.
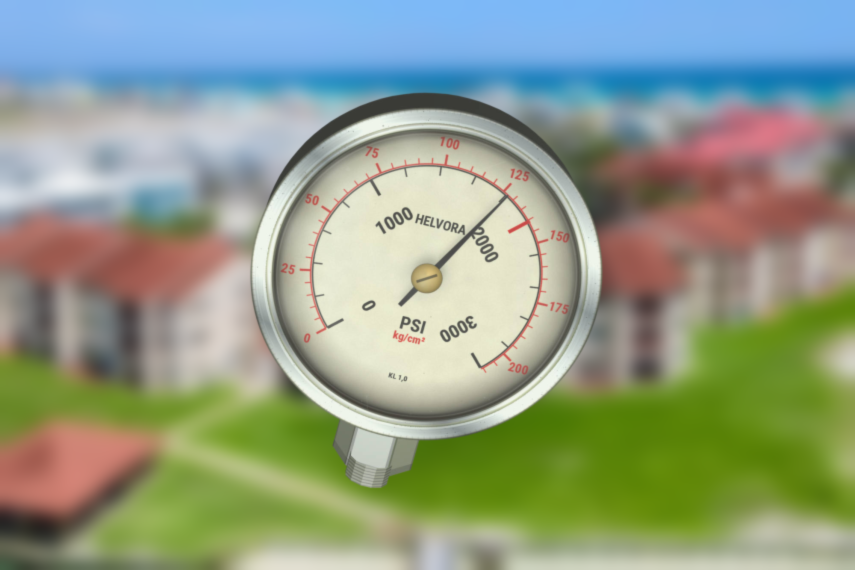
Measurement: 1800 psi
